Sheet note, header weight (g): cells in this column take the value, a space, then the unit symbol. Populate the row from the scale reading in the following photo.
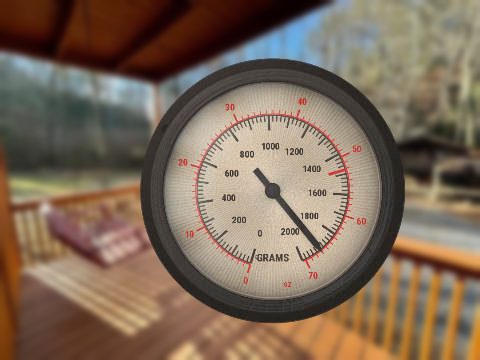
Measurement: 1900 g
